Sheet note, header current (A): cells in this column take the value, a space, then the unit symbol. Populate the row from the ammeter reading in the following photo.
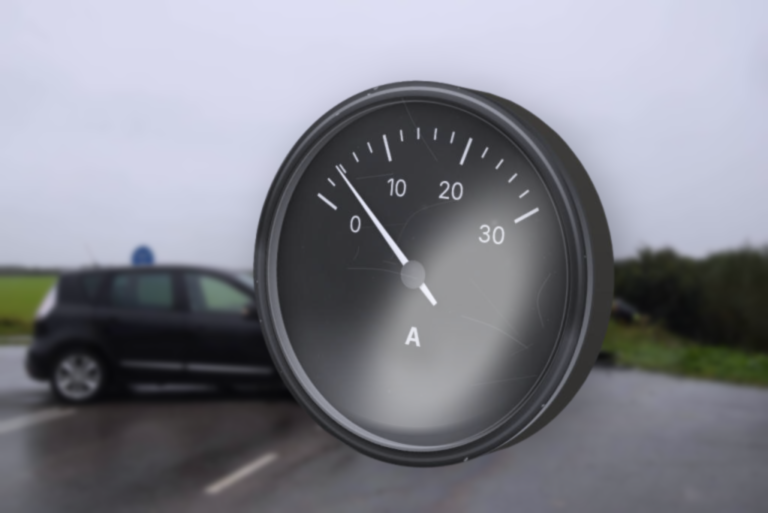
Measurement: 4 A
